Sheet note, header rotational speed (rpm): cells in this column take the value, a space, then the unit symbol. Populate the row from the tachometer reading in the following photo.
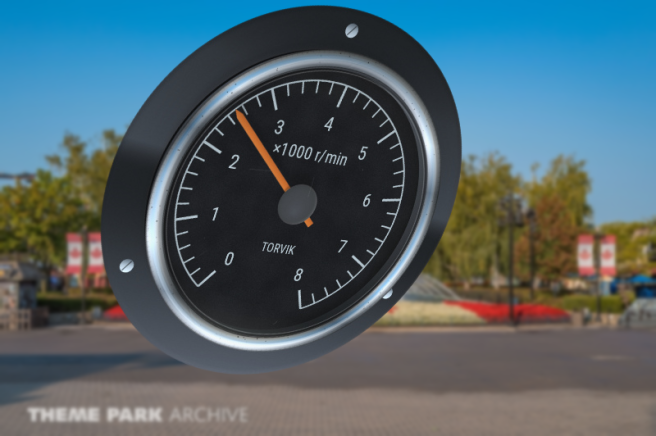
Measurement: 2500 rpm
